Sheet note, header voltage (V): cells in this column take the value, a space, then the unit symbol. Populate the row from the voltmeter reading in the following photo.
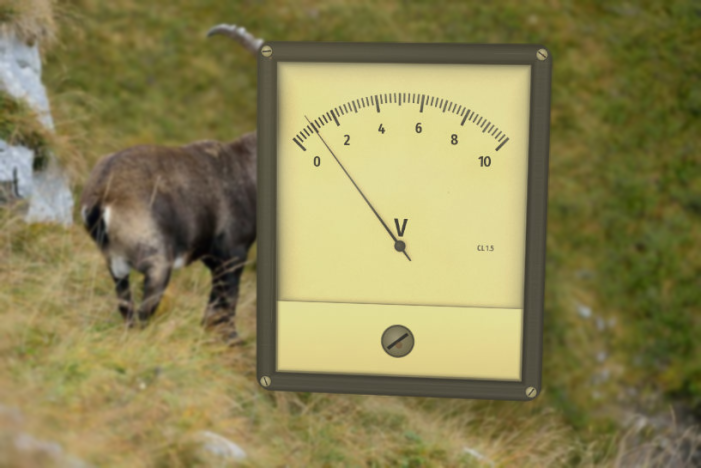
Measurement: 1 V
